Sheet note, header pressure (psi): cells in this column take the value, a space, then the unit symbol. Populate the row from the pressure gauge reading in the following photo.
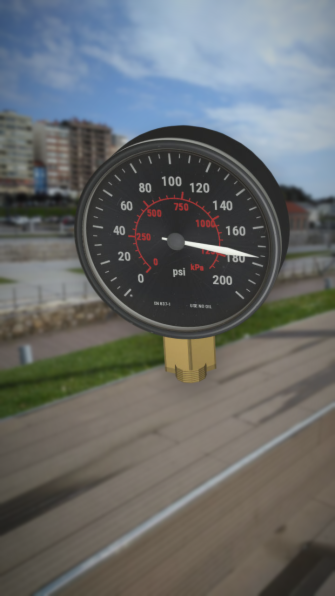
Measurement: 175 psi
